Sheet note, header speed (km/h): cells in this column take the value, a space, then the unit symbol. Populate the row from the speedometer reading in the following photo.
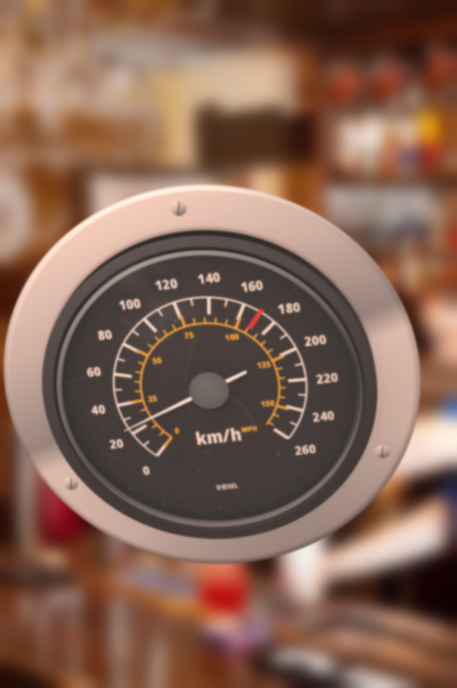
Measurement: 25 km/h
